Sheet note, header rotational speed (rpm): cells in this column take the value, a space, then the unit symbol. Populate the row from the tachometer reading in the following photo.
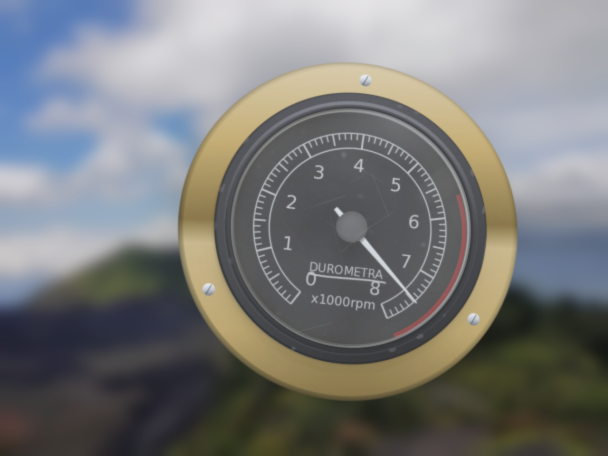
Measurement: 7500 rpm
